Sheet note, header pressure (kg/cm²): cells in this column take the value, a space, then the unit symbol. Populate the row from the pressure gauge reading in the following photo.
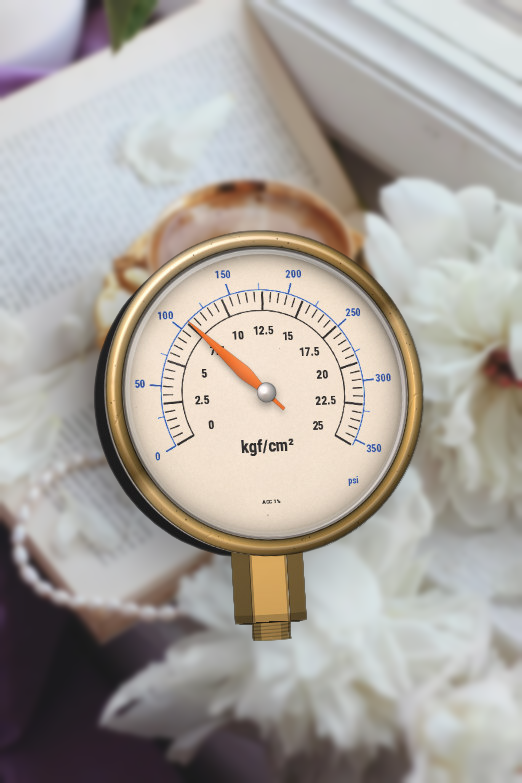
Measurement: 7.5 kg/cm²
